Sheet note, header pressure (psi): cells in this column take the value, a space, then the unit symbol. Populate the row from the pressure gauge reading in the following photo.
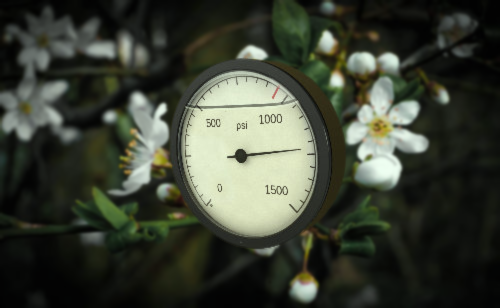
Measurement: 1225 psi
